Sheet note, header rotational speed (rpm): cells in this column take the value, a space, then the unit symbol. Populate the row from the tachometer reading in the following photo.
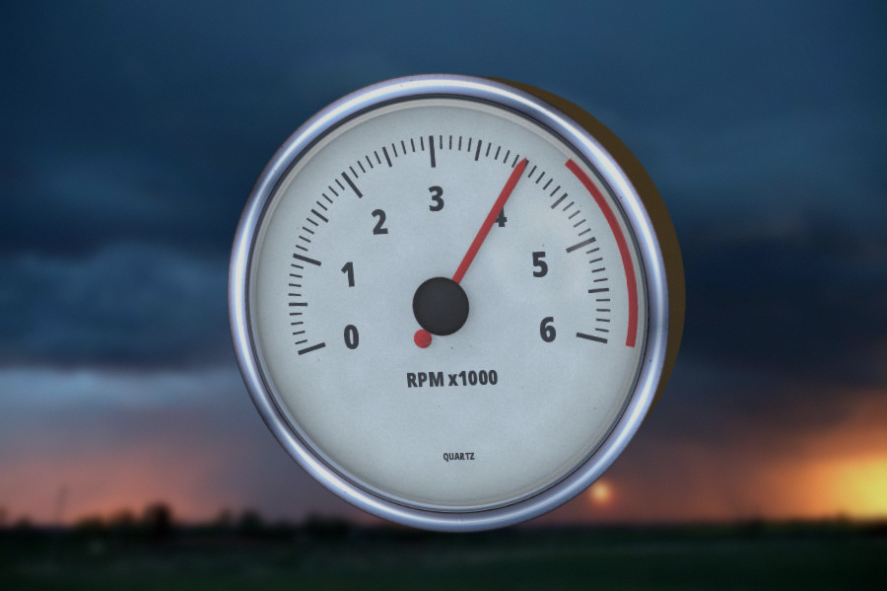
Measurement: 4000 rpm
